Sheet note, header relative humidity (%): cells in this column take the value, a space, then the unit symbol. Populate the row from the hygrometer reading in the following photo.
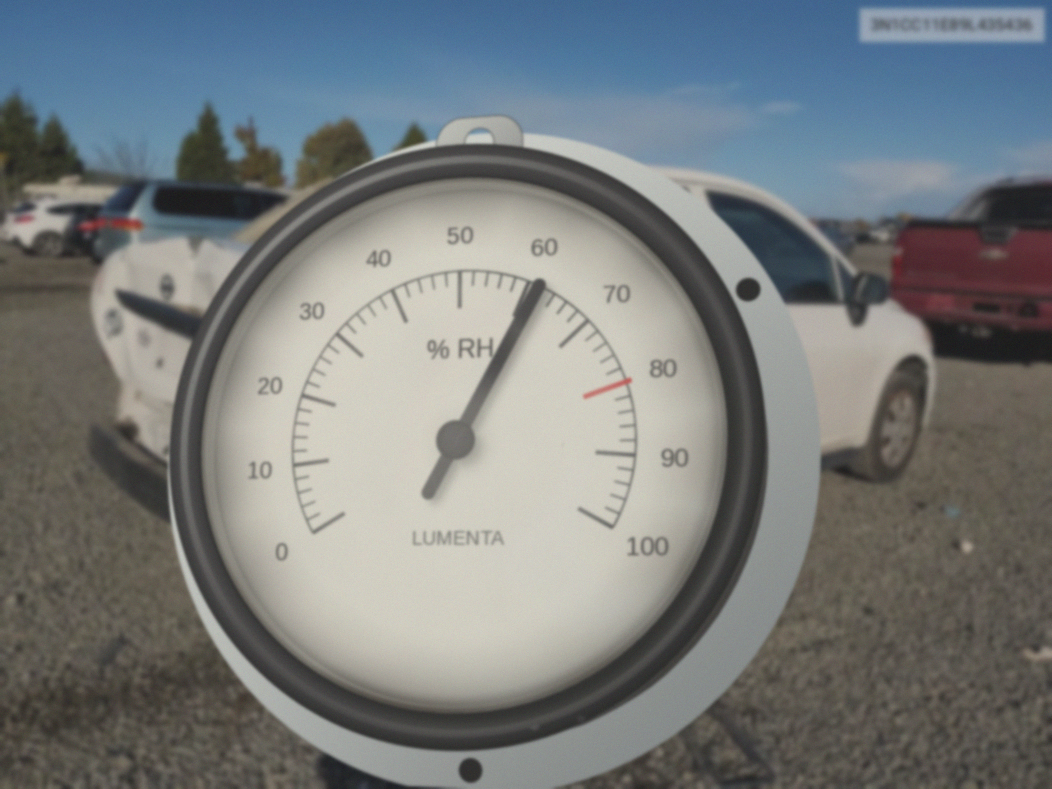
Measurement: 62 %
